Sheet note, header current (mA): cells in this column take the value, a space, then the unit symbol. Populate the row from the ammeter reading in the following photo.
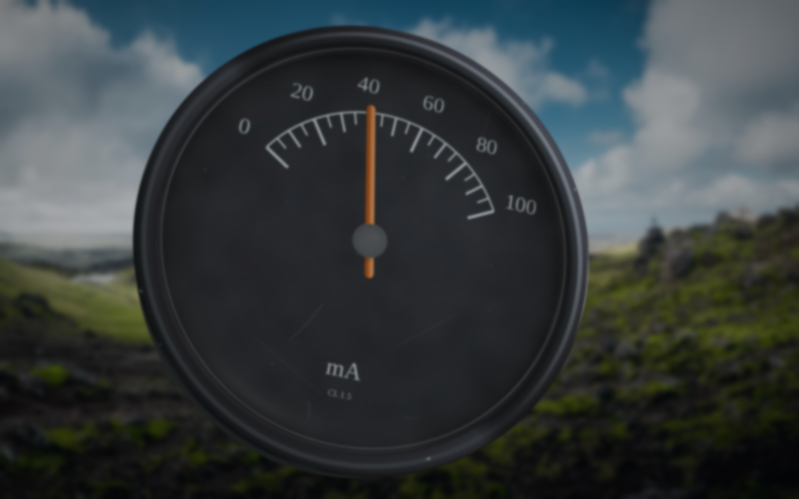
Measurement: 40 mA
